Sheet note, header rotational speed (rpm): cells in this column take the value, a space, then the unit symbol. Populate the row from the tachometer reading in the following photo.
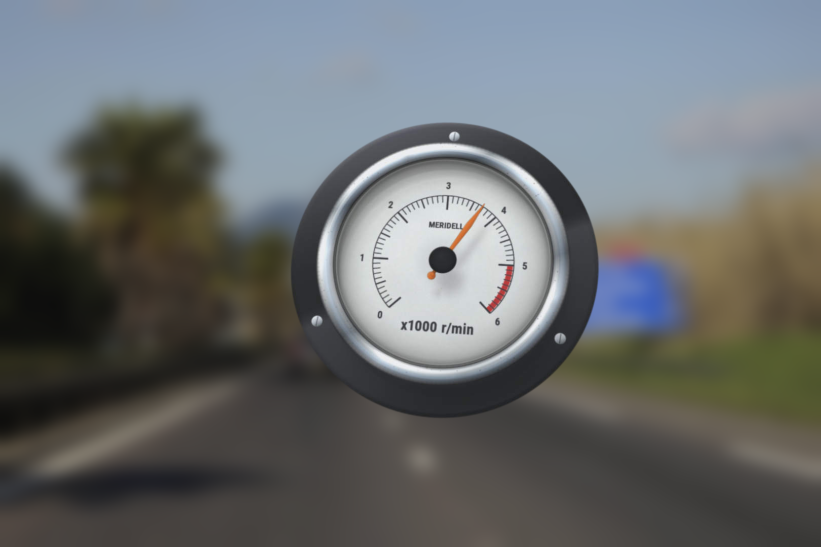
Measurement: 3700 rpm
